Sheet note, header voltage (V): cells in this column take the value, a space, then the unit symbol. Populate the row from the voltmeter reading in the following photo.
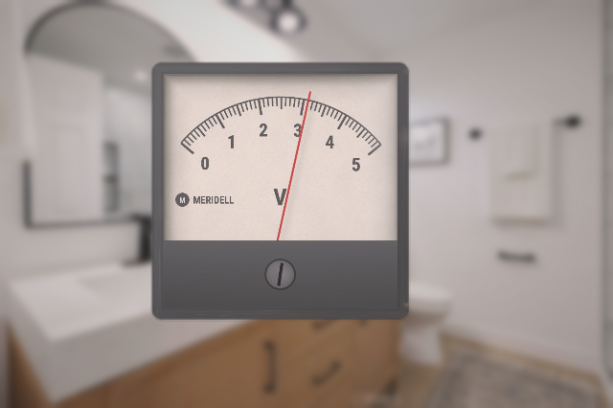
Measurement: 3.1 V
